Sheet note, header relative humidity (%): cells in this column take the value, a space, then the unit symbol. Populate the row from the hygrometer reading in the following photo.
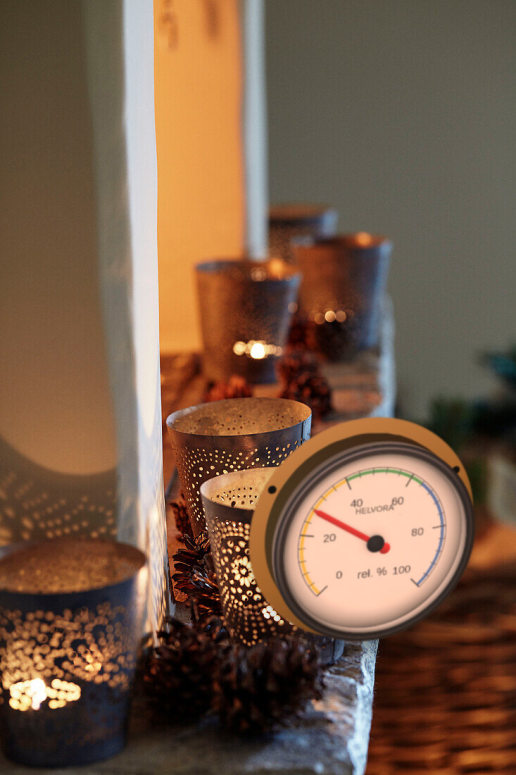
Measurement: 28 %
